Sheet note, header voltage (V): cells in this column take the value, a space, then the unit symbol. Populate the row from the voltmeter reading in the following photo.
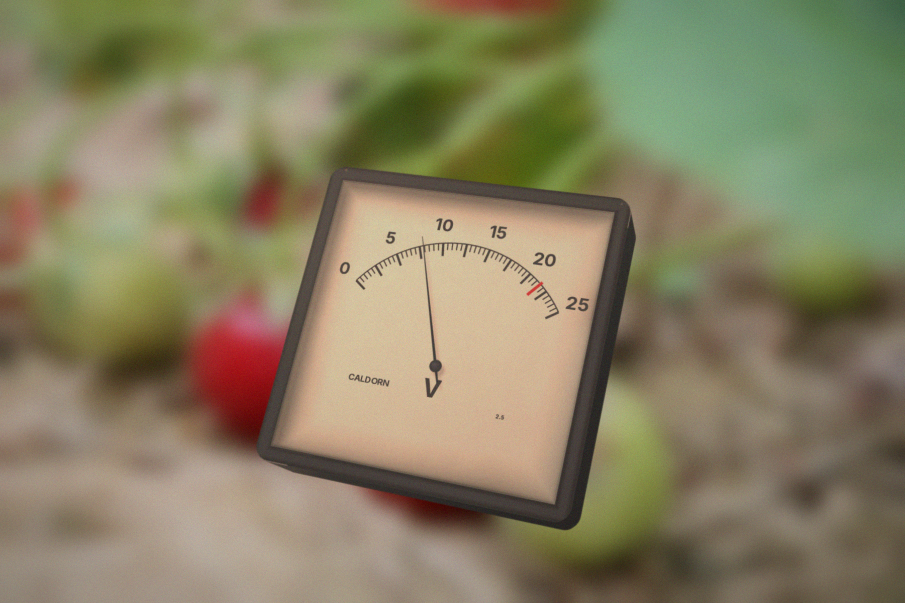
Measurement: 8 V
